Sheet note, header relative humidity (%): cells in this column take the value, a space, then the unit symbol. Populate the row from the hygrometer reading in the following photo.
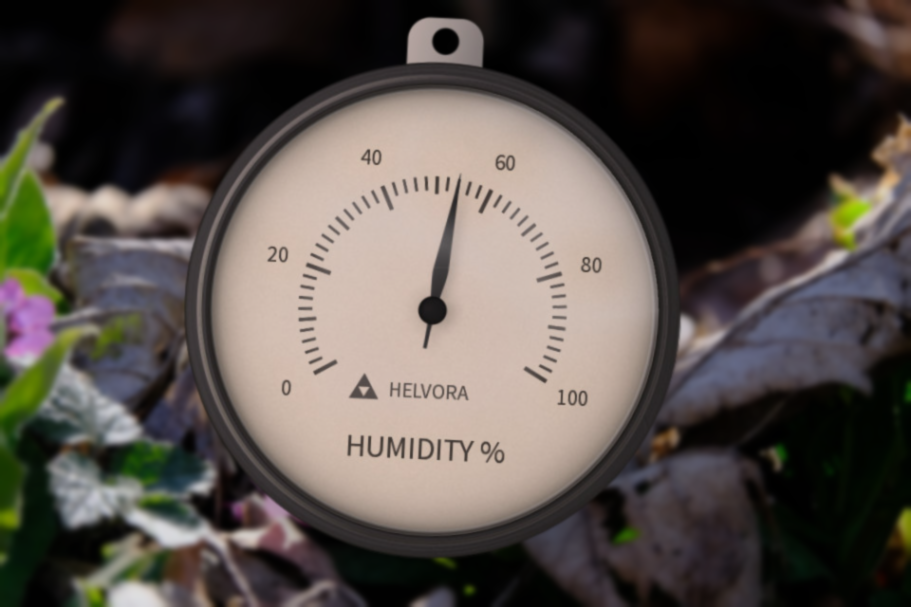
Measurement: 54 %
